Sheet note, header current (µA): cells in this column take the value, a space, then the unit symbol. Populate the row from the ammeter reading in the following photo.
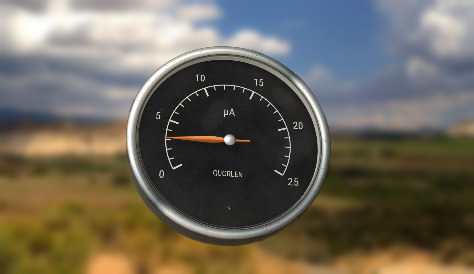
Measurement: 3 µA
